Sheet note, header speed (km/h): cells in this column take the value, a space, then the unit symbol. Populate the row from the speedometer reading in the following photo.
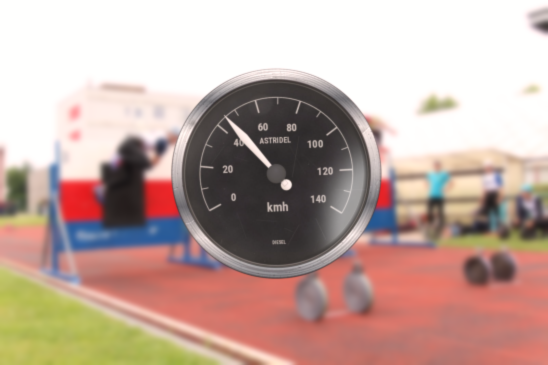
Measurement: 45 km/h
